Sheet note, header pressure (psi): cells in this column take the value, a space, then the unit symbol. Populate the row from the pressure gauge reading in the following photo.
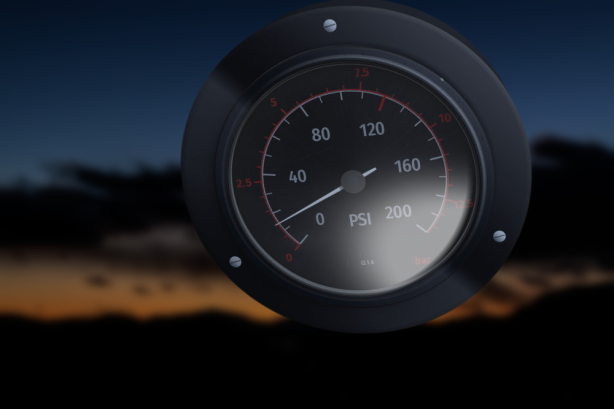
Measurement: 15 psi
